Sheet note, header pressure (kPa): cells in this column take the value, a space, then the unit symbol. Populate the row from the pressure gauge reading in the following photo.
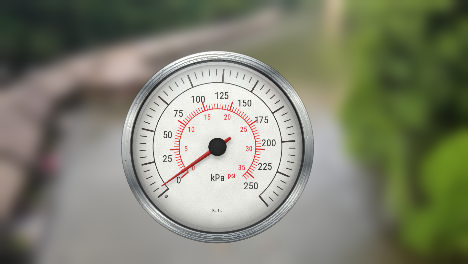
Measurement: 5 kPa
